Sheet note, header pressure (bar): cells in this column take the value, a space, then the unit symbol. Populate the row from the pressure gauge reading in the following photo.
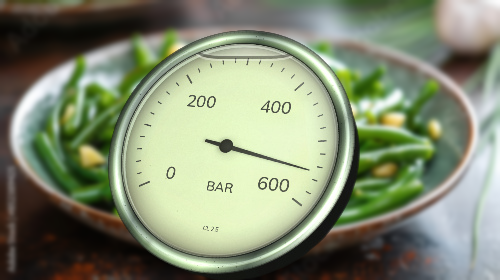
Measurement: 550 bar
